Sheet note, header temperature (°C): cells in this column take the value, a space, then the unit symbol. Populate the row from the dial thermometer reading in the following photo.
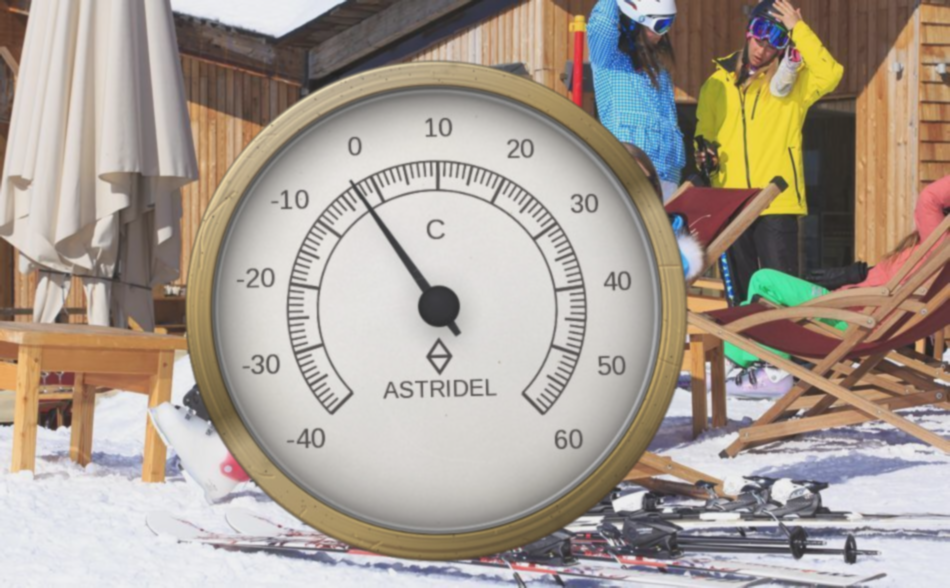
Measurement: -3 °C
